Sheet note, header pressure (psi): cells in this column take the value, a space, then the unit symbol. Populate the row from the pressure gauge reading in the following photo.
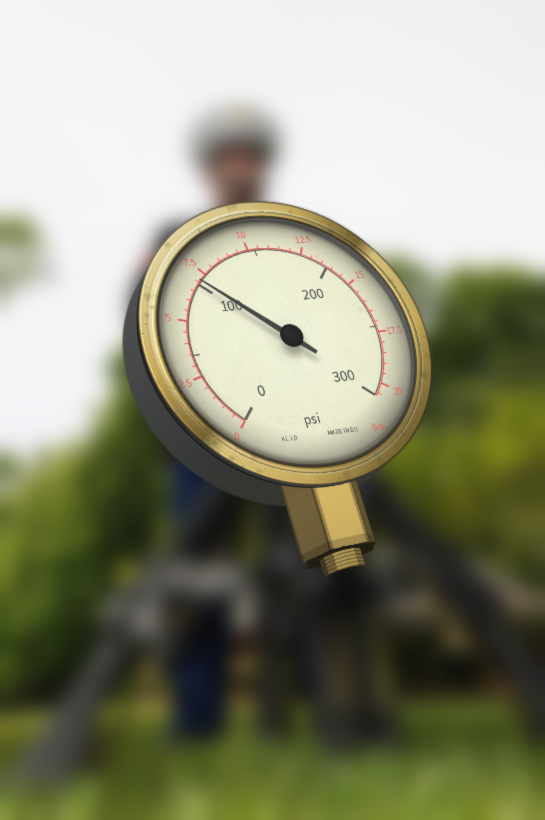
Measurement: 100 psi
